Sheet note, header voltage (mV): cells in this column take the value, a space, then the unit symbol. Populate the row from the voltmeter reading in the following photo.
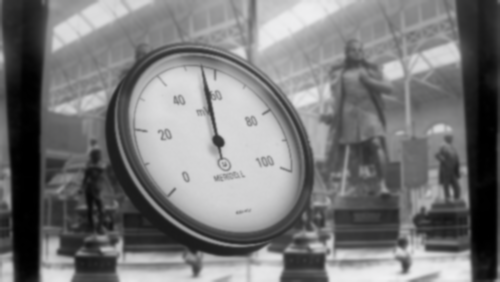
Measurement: 55 mV
